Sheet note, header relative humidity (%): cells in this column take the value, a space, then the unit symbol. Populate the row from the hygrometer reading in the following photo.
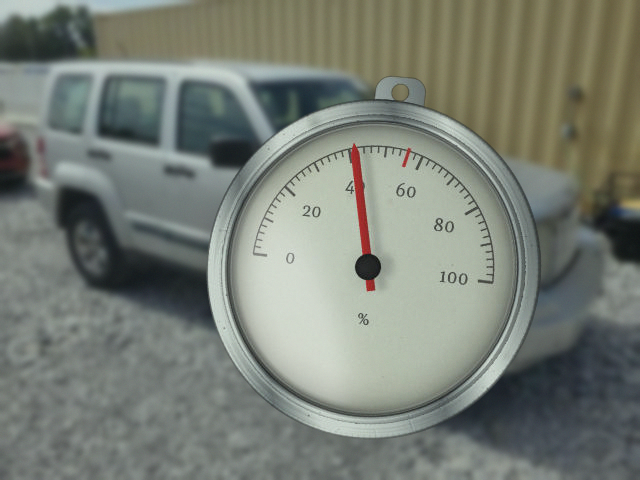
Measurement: 42 %
